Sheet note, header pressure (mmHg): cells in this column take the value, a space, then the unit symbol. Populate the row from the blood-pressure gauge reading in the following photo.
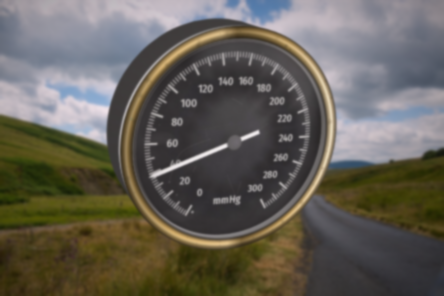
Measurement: 40 mmHg
